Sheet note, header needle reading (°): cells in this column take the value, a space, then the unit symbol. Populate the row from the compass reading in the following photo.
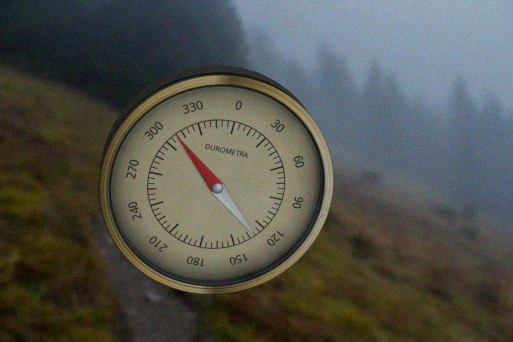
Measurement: 310 °
